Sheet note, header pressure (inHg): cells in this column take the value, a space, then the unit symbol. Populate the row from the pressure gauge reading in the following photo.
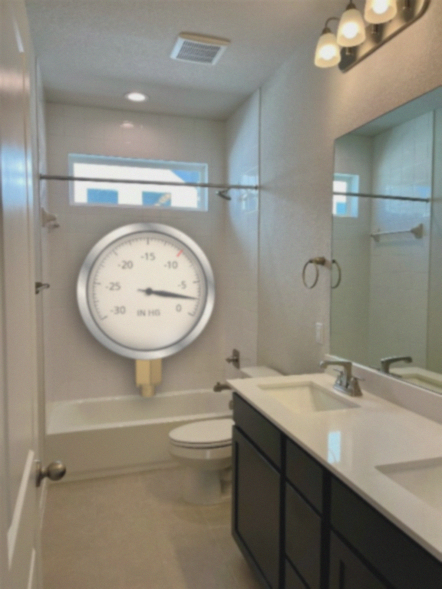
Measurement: -2.5 inHg
